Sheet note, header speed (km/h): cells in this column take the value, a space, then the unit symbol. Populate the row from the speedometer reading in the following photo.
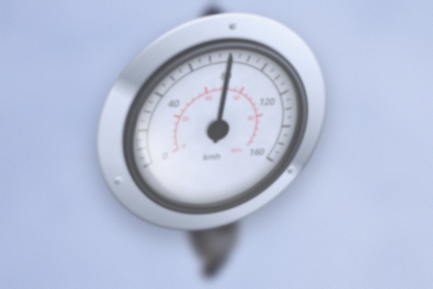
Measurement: 80 km/h
